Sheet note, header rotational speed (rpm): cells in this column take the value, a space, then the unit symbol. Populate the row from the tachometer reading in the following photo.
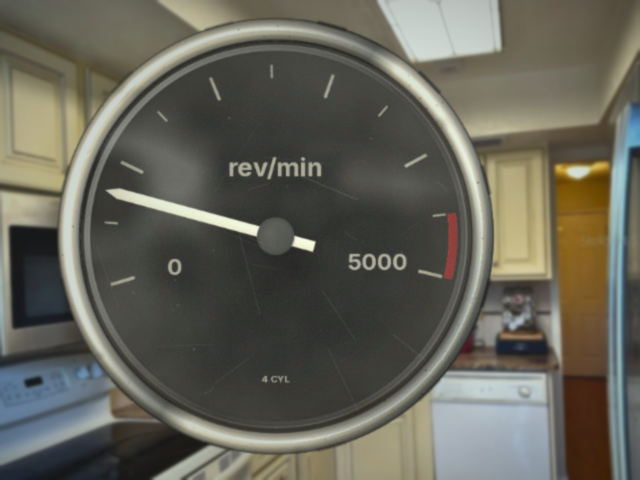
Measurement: 750 rpm
